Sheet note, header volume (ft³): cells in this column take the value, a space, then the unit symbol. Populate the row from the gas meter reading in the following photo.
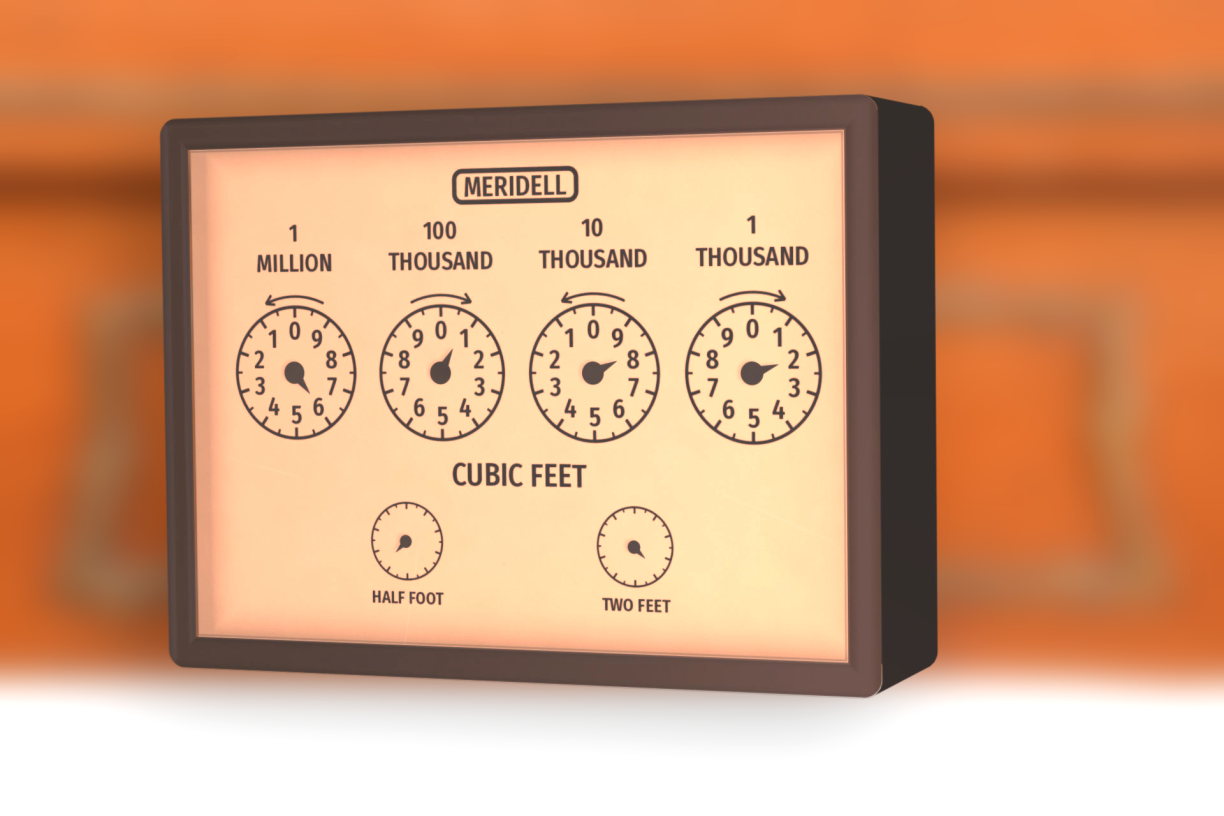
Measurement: 608200 ft³
